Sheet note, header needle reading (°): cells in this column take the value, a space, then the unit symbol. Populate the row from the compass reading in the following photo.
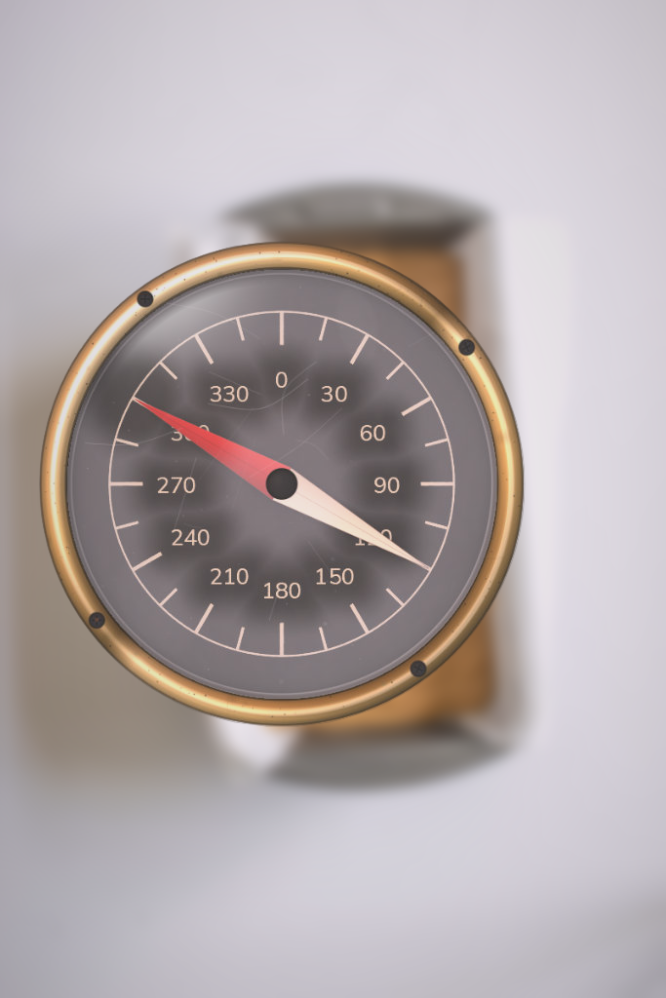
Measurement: 300 °
